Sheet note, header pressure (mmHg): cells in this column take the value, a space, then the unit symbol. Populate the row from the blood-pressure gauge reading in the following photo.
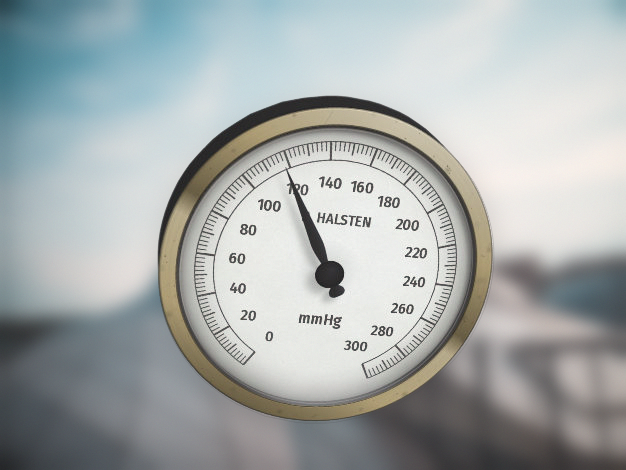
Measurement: 118 mmHg
